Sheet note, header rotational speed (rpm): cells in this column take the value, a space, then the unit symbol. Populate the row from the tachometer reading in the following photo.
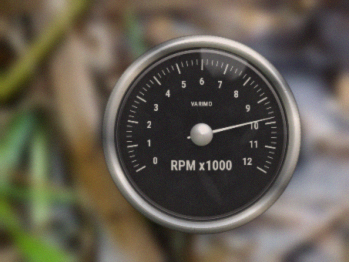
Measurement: 9800 rpm
